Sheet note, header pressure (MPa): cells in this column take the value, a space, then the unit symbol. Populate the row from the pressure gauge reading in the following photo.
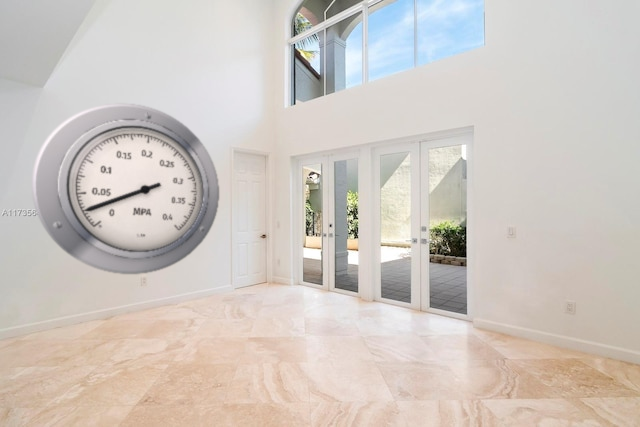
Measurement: 0.025 MPa
